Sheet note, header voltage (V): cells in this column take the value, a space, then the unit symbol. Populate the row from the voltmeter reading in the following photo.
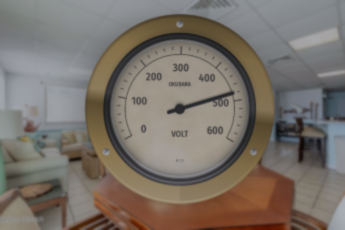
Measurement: 480 V
